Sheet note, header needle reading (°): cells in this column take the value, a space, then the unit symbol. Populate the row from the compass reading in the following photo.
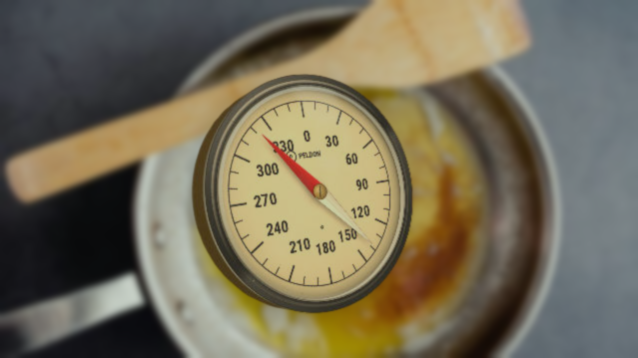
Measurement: 320 °
